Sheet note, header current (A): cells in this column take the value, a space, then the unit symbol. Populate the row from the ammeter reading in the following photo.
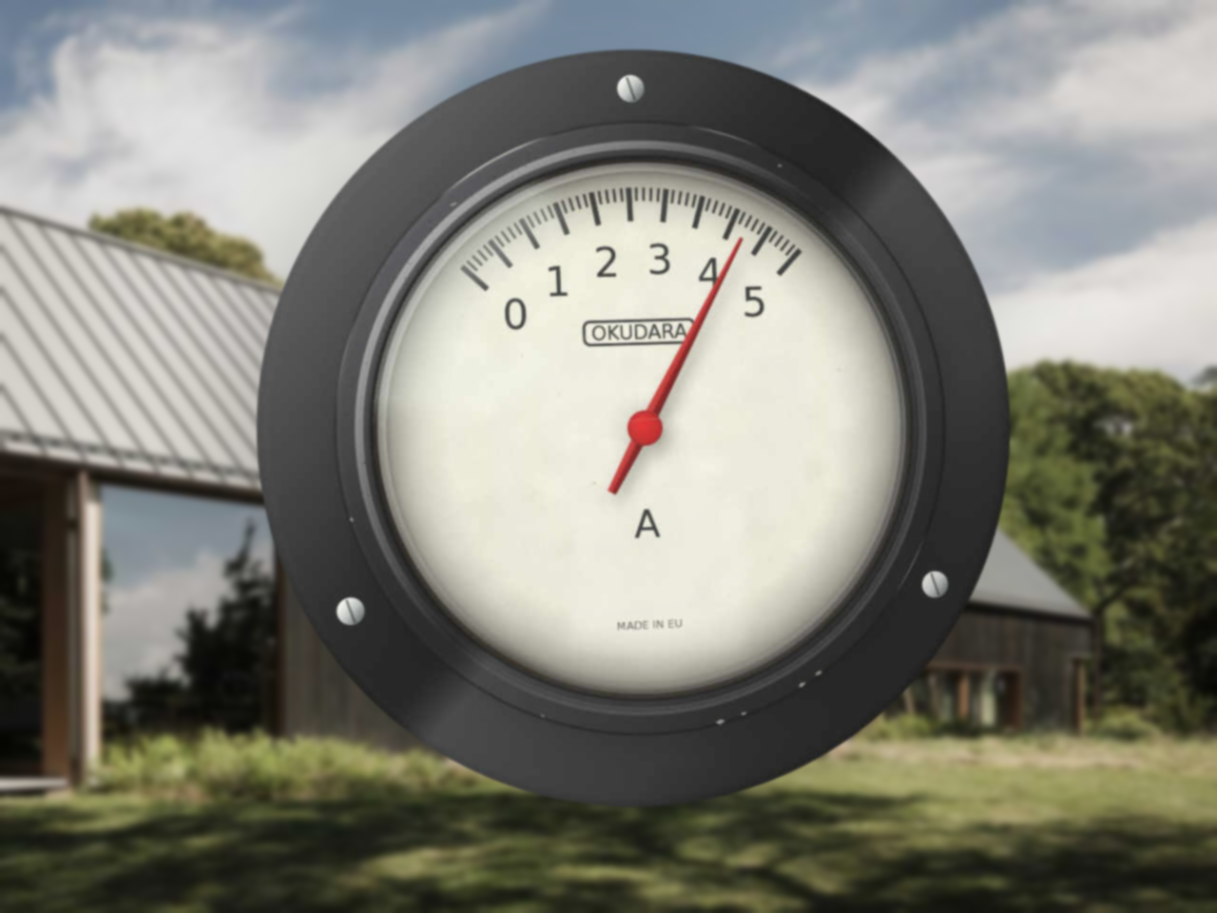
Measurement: 4.2 A
